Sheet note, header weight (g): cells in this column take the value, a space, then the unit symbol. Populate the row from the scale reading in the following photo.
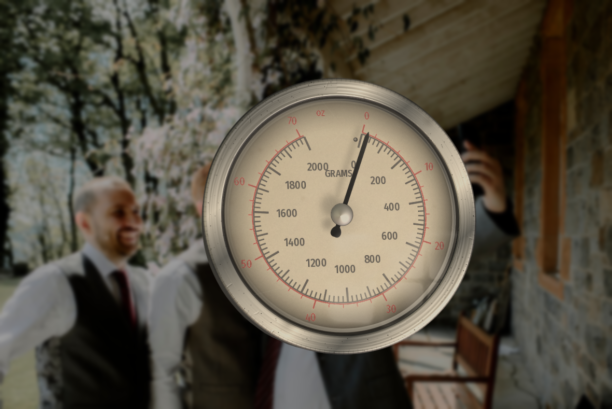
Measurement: 20 g
